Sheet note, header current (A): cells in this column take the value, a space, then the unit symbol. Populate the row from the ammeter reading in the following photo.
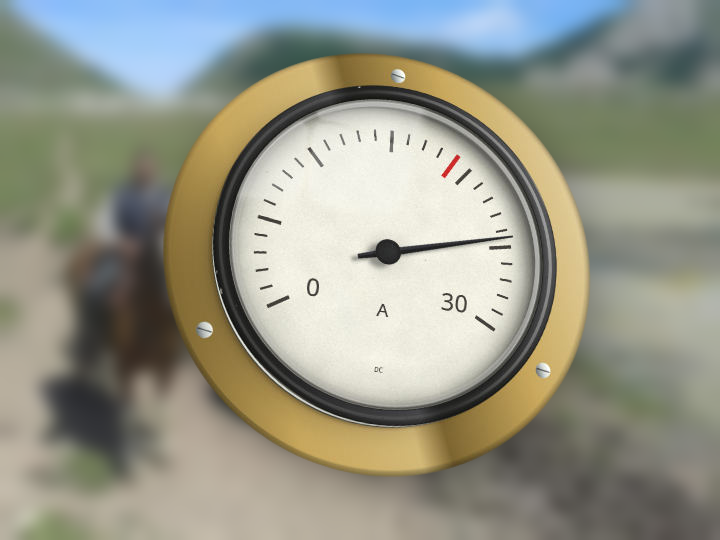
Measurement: 24.5 A
